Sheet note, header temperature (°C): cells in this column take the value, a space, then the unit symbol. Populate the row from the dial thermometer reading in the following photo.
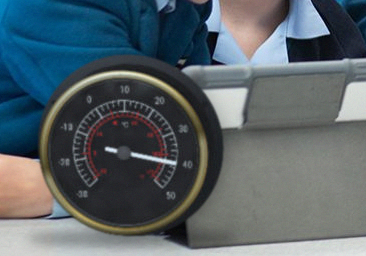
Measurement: 40 °C
